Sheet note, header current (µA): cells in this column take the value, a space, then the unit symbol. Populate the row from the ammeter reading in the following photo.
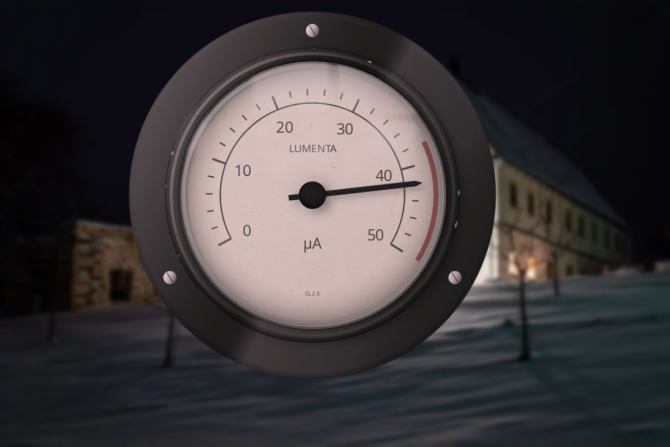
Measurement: 42 µA
